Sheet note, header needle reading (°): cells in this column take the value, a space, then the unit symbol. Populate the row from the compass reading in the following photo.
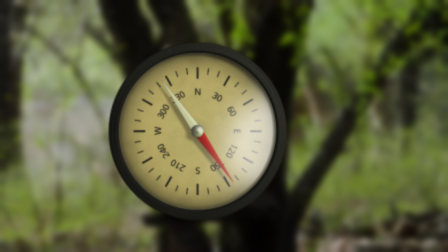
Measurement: 145 °
